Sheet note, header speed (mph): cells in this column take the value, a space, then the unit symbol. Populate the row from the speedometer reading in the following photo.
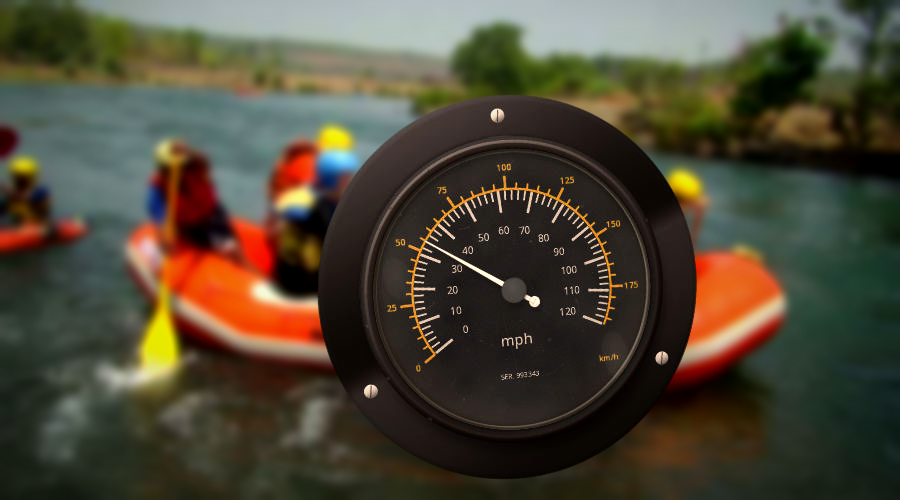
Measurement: 34 mph
